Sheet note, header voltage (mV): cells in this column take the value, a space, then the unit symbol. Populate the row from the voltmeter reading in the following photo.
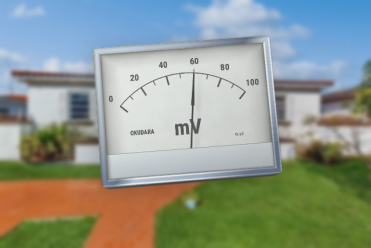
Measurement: 60 mV
